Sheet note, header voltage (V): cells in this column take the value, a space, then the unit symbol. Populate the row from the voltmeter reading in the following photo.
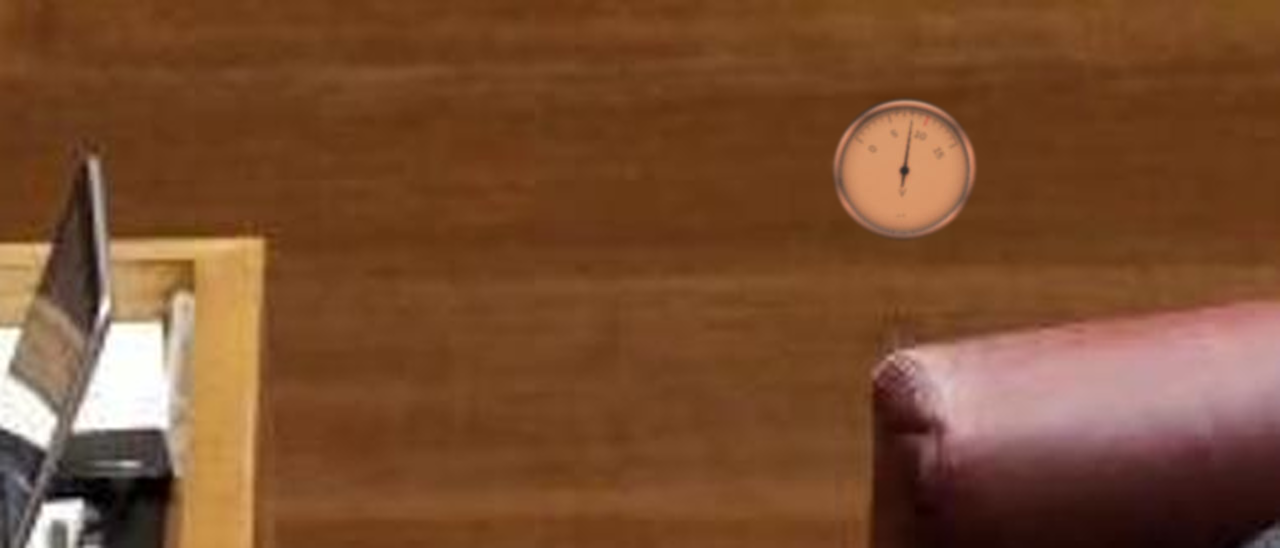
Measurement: 8 V
